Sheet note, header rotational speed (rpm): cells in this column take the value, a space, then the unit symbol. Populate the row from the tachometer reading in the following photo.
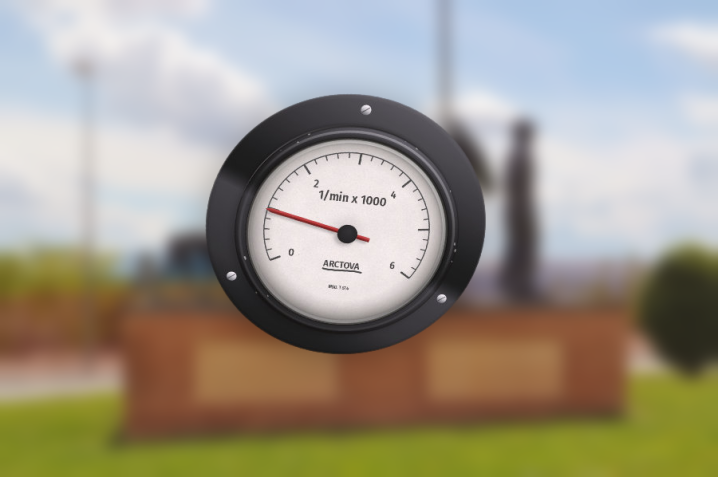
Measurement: 1000 rpm
